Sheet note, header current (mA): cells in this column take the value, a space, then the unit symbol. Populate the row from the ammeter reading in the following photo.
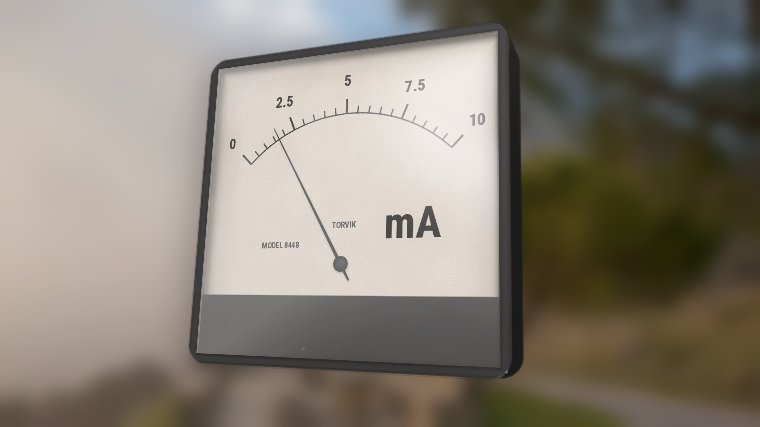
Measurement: 1.75 mA
